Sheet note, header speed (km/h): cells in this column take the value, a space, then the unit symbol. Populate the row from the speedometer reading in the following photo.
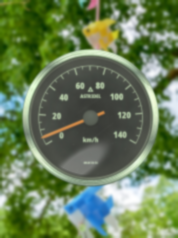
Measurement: 5 km/h
